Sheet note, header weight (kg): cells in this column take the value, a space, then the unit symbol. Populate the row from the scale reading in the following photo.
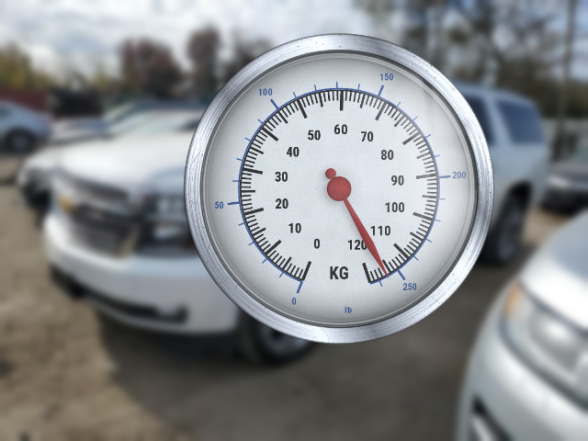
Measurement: 116 kg
